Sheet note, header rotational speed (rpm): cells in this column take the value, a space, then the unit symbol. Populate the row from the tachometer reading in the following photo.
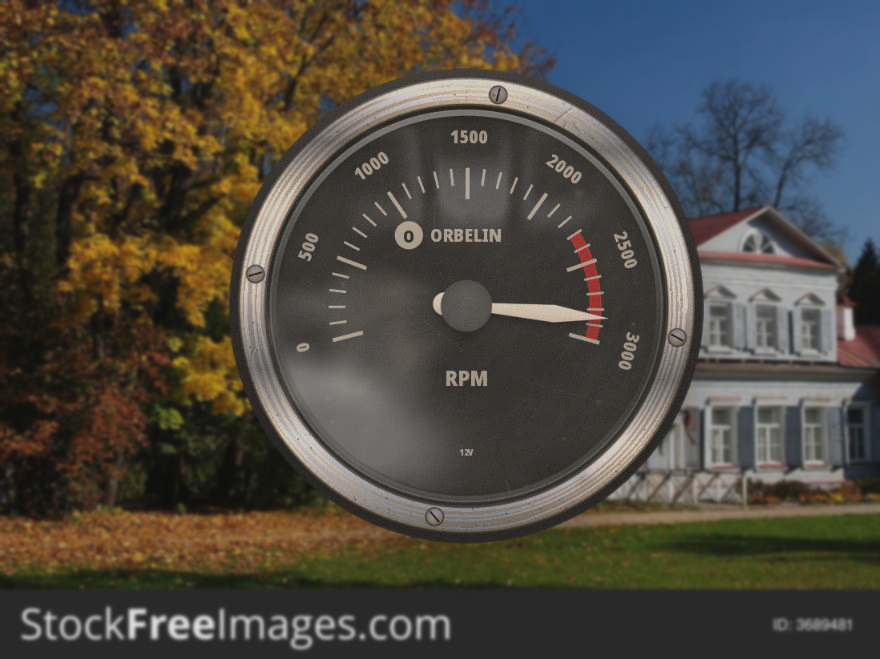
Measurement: 2850 rpm
